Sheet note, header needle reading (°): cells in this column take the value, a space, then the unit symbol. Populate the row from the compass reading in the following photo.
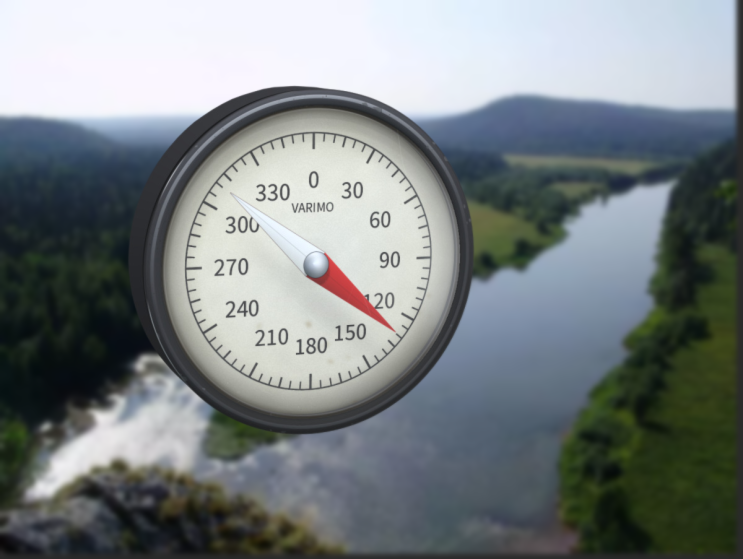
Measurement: 130 °
